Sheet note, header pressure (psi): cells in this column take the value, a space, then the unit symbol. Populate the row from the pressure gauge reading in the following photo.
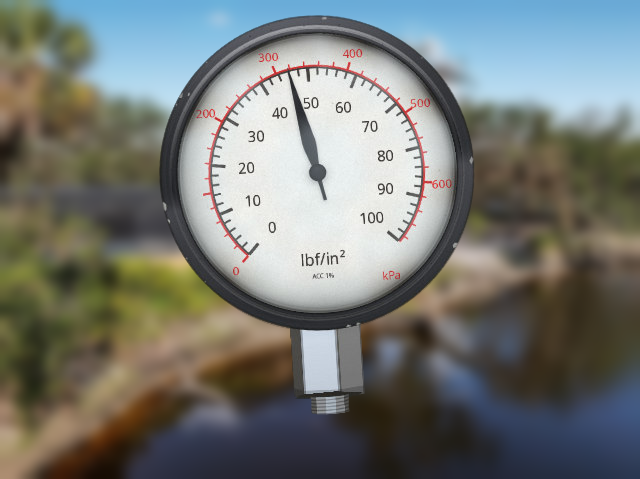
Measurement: 46 psi
